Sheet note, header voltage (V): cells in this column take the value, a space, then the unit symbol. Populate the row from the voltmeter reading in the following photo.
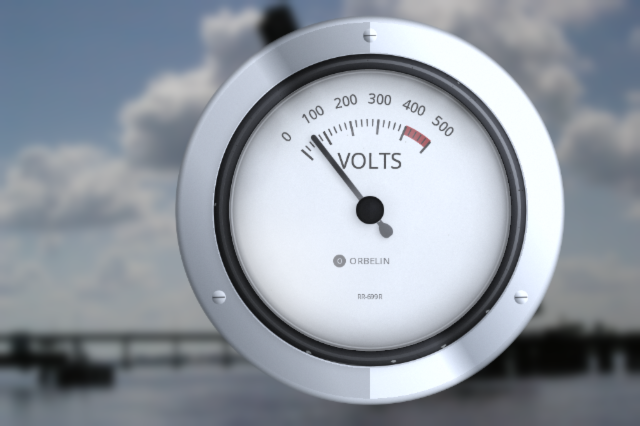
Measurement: 60 V
